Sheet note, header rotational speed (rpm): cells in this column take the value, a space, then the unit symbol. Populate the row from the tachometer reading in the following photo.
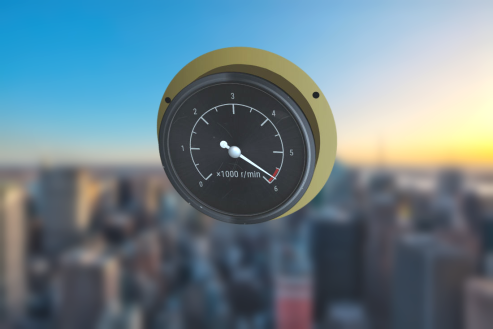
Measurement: 5750 rpm
